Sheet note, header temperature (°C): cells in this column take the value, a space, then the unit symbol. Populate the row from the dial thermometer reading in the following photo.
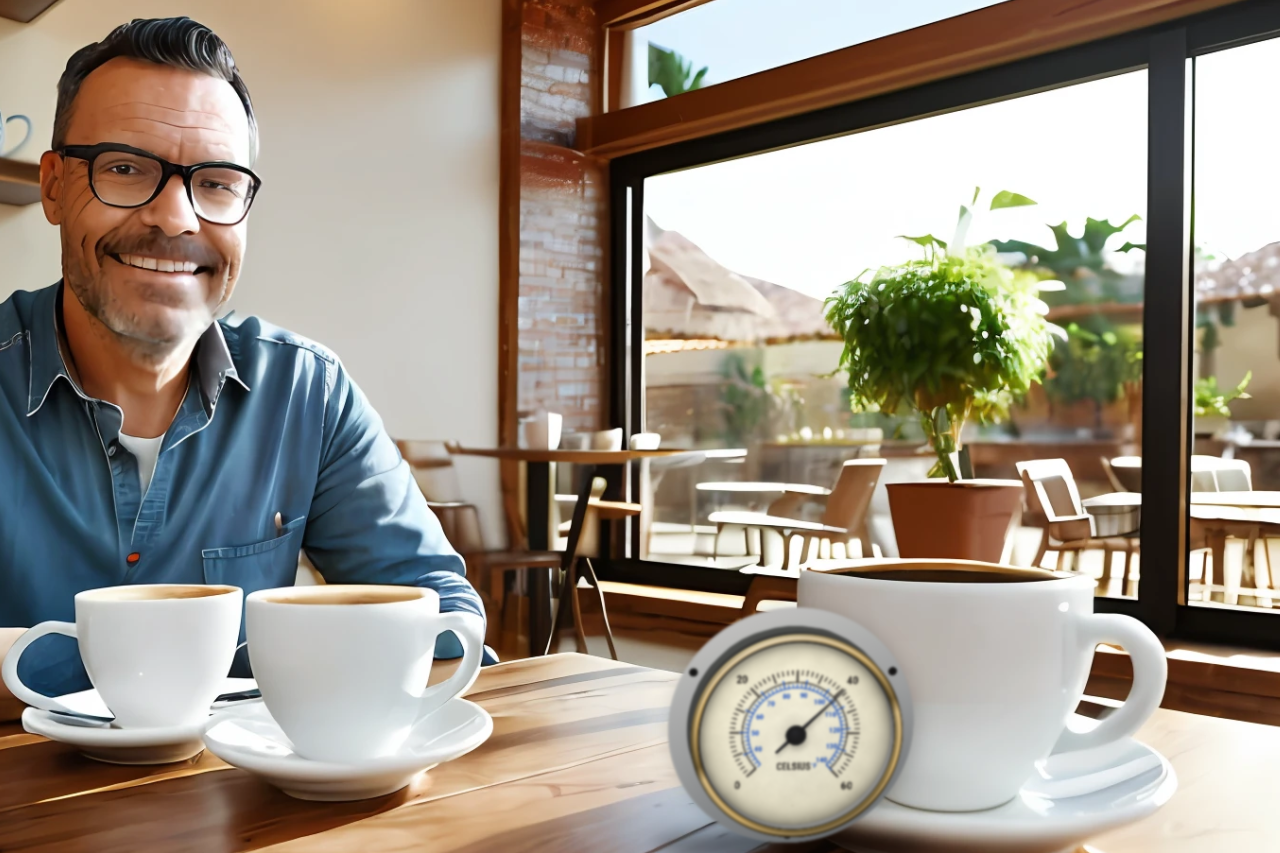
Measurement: 40 °C
